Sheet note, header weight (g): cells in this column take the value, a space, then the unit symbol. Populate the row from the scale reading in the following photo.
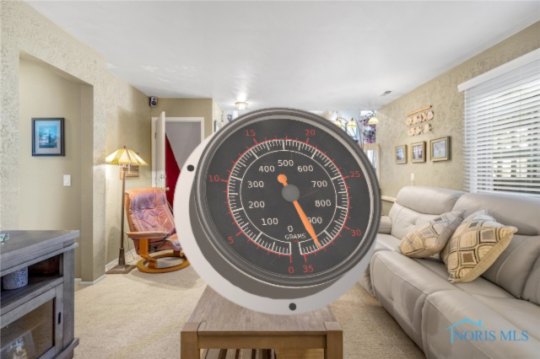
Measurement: 950 g
